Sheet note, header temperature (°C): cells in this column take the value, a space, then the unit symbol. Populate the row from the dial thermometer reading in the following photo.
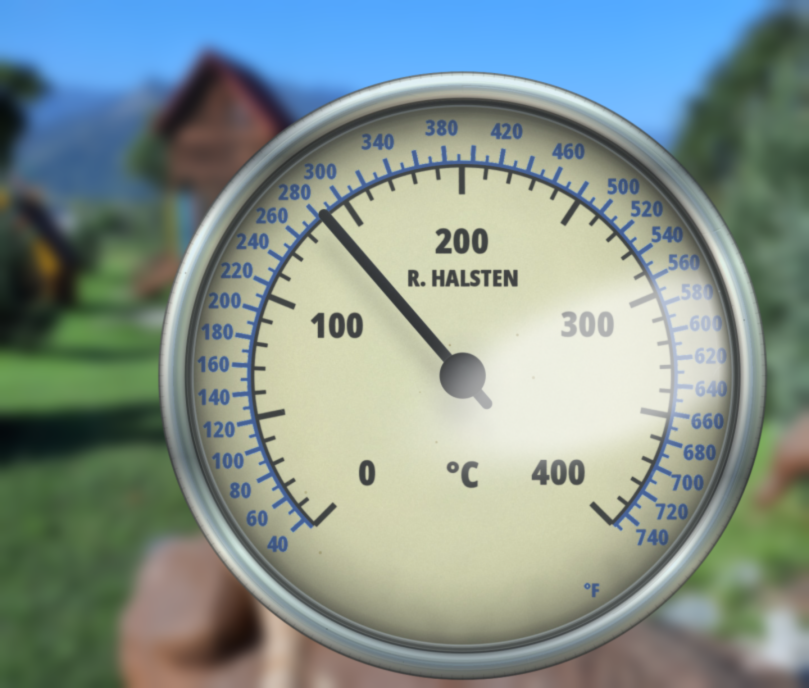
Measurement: 140 °C
